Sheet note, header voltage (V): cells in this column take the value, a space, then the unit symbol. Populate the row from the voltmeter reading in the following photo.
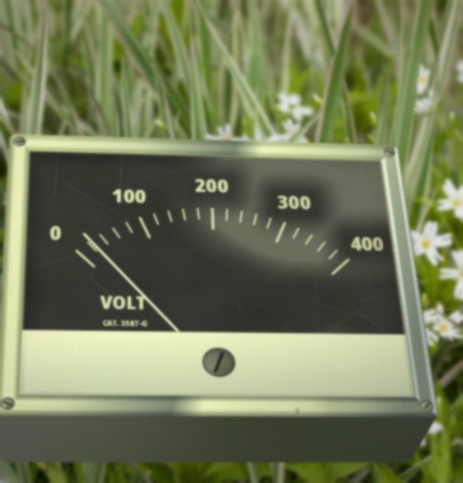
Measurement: 20 V
